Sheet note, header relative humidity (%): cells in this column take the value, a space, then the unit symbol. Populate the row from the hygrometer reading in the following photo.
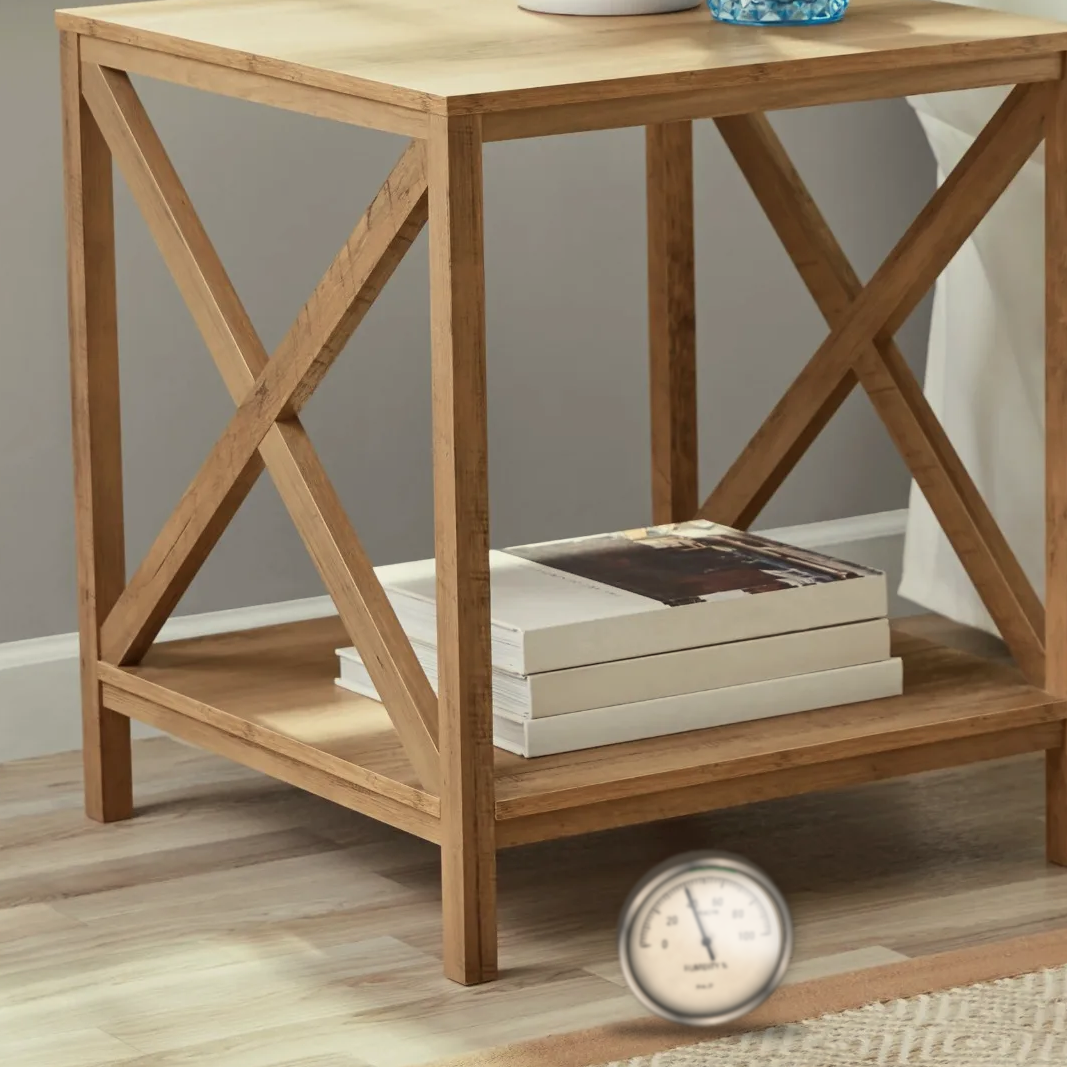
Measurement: 40 %
